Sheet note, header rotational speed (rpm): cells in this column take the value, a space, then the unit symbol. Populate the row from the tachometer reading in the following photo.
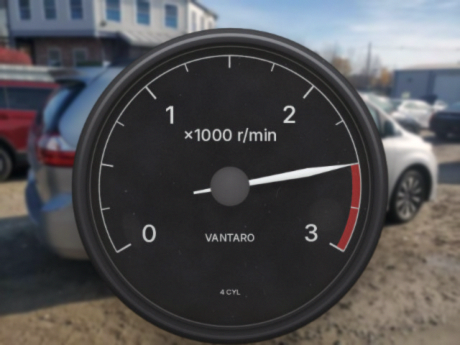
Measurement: 2500 rpm
